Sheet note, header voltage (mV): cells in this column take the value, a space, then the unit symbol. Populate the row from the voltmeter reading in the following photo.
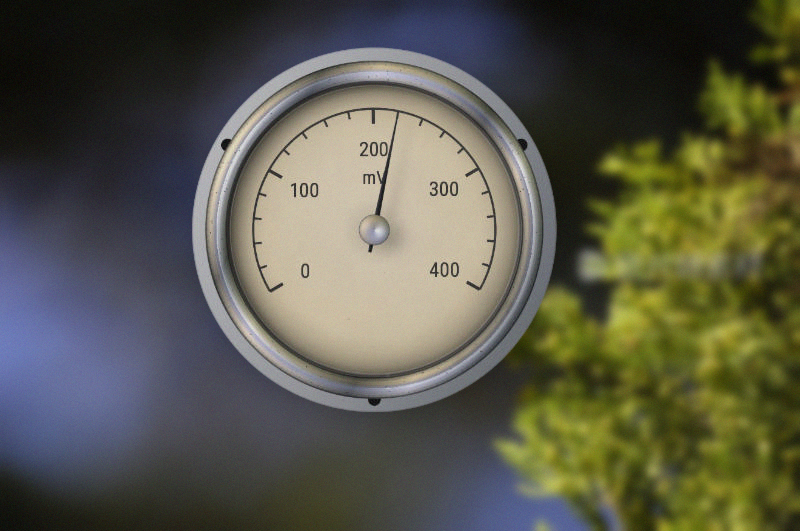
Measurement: 220 mV
